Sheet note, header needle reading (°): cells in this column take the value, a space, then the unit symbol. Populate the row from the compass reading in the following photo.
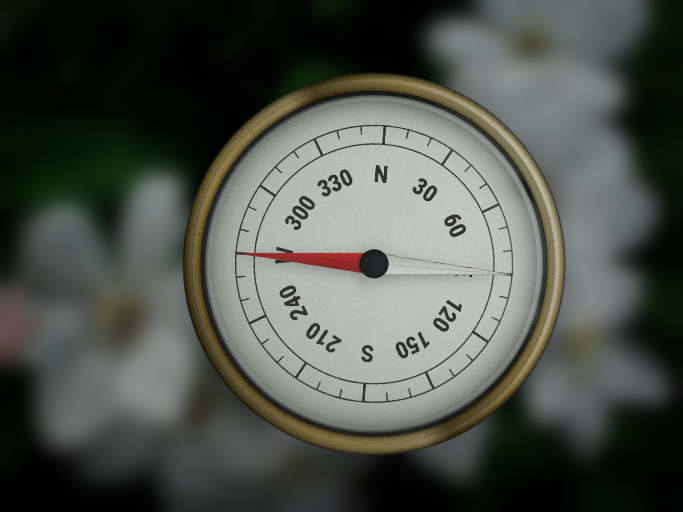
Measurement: 270 °
